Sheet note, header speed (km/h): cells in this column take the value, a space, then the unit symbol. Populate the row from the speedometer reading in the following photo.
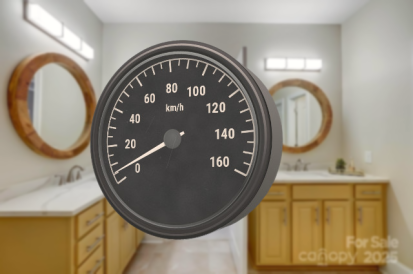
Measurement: 5 km/h
